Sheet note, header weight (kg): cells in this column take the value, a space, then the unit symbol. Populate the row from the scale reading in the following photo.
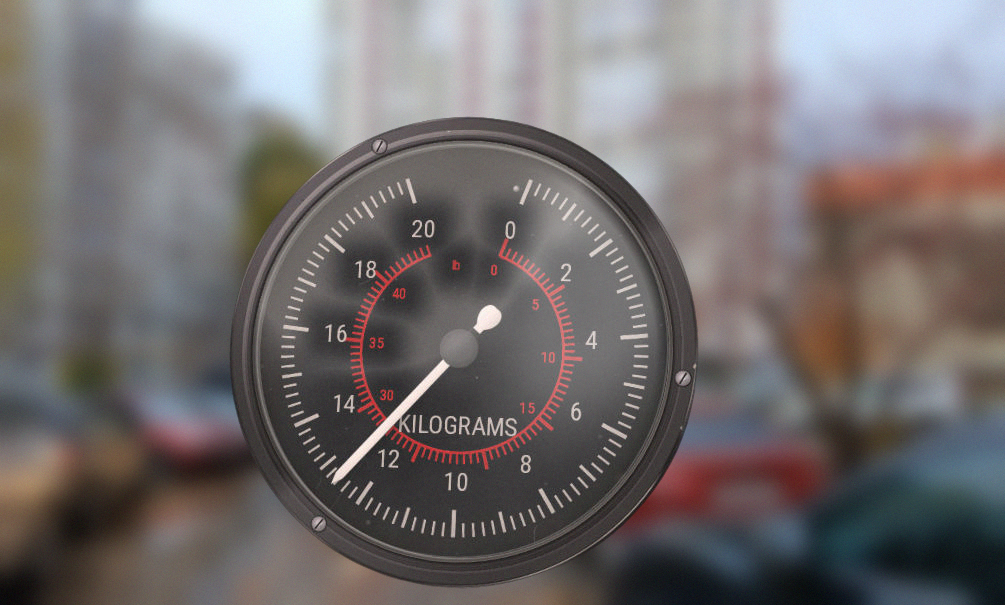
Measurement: 12.6 kg
